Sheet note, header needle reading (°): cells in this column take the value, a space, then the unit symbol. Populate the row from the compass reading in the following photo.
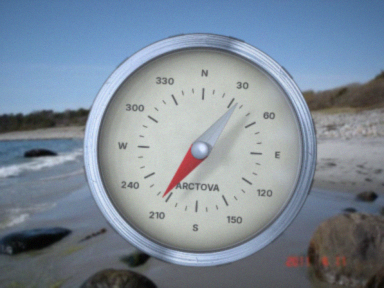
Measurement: 215 °
